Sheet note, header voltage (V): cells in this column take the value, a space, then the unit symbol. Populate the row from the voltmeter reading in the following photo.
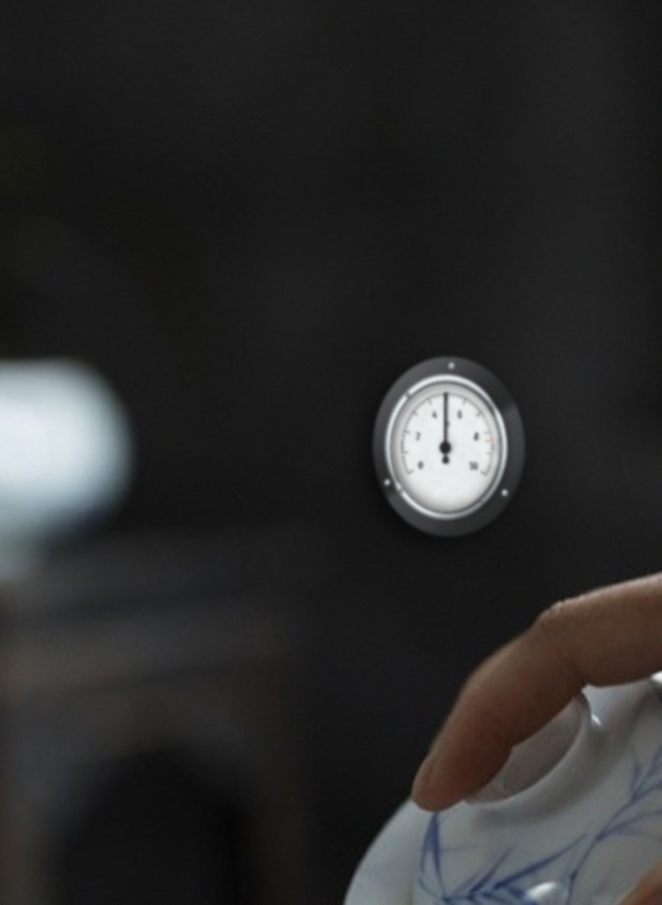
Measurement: 5 V
